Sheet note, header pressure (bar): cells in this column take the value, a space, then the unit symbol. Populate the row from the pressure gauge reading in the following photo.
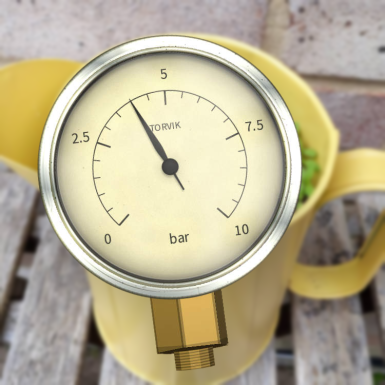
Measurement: 4 bar
